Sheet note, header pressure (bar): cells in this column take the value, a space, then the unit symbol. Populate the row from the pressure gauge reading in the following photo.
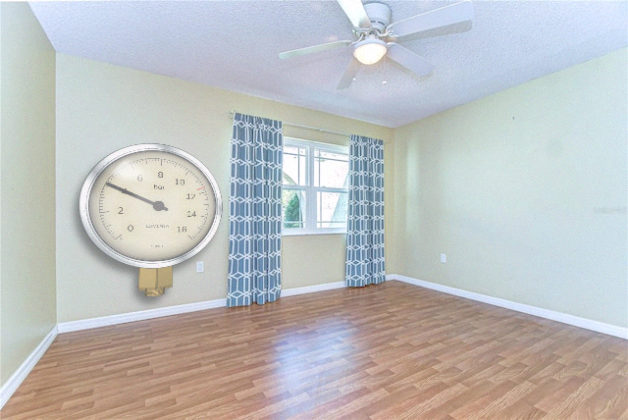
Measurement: 4 bar
